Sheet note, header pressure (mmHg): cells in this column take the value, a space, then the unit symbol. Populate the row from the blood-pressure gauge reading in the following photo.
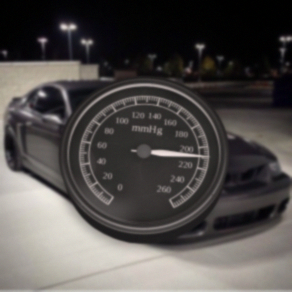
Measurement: 210 mmHg
